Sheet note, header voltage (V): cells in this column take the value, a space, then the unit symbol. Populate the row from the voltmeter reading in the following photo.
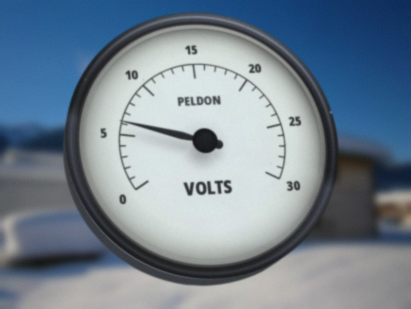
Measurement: 6 V
